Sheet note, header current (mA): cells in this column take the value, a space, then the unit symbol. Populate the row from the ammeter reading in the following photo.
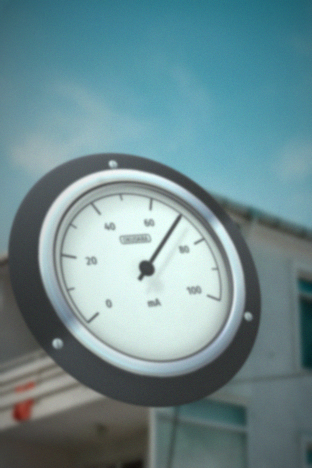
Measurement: 70 mA
